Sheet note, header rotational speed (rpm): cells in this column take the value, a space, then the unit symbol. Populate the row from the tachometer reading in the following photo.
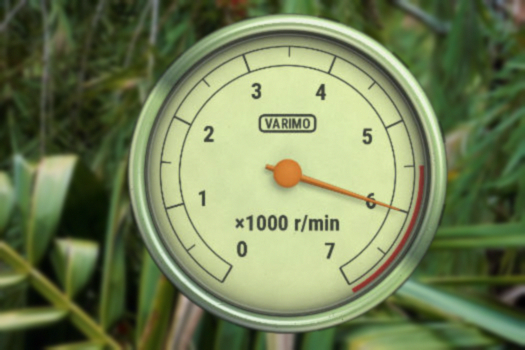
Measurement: 6000 rpm
